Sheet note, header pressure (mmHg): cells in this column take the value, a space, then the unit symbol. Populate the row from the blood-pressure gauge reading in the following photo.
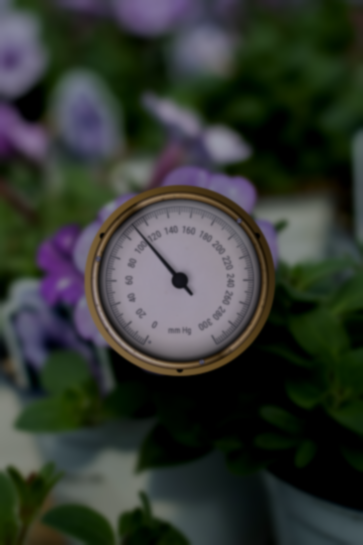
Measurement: 110 mmHg
